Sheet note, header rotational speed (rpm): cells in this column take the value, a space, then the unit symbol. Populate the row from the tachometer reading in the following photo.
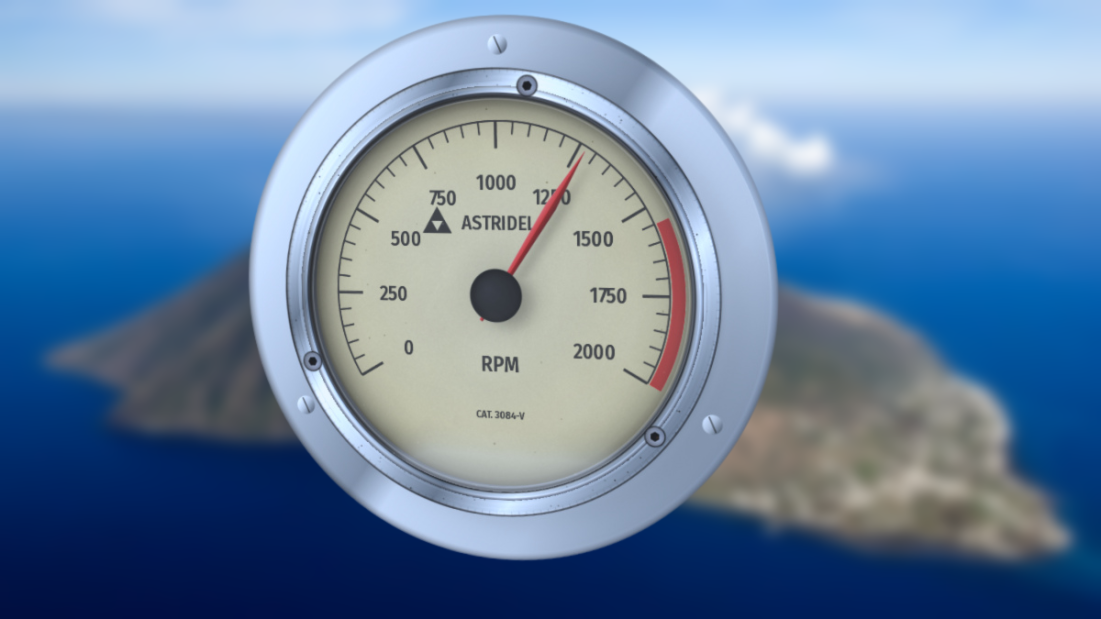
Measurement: 1275 rpm
